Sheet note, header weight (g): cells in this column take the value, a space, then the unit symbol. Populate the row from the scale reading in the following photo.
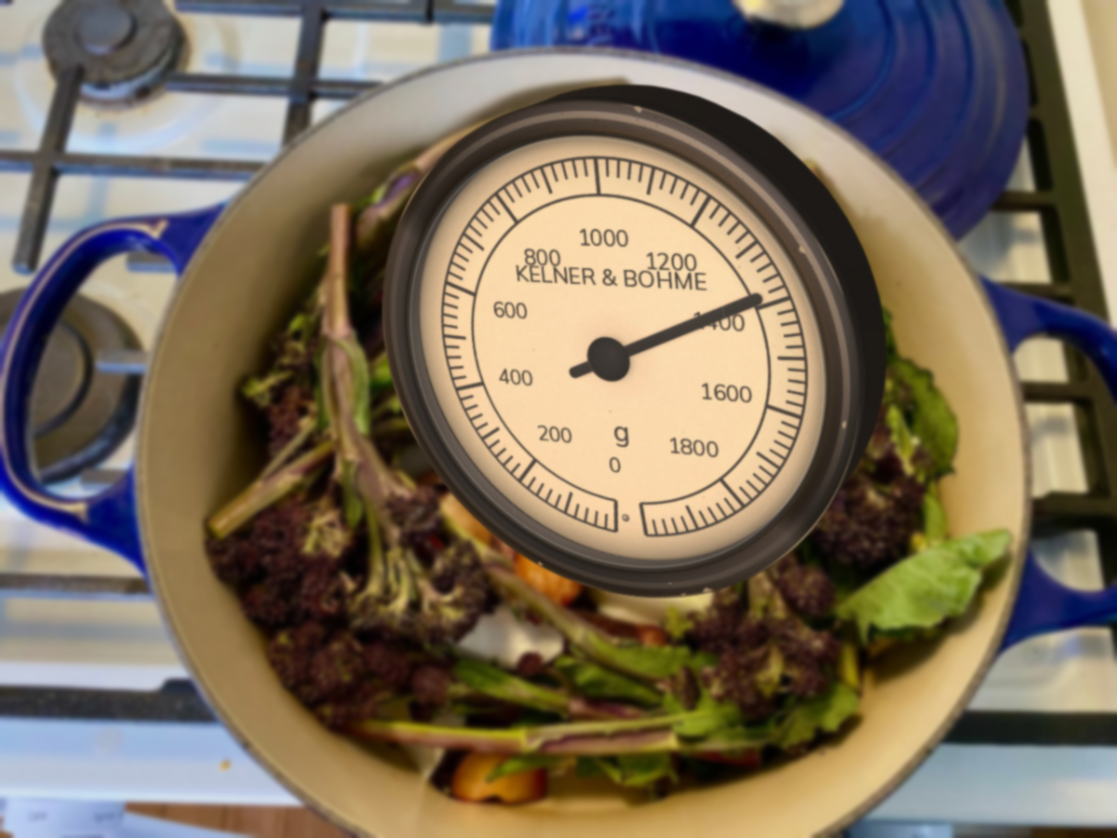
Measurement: 1380 g
